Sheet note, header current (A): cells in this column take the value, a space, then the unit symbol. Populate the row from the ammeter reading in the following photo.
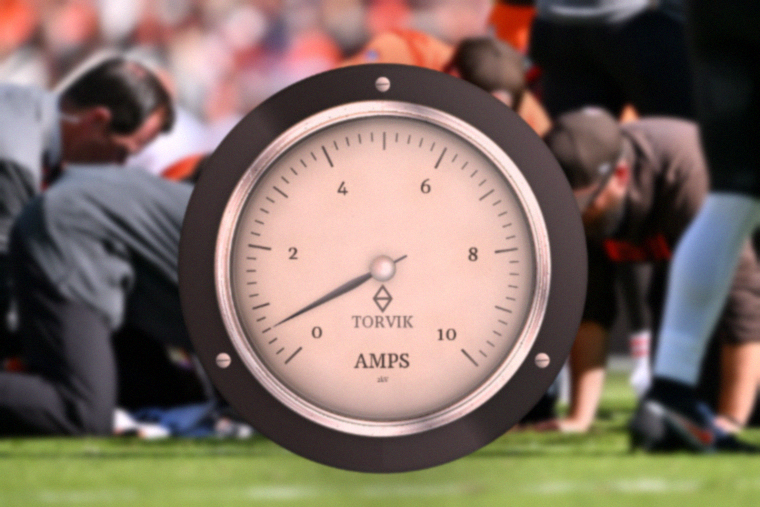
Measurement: 0.6 A
